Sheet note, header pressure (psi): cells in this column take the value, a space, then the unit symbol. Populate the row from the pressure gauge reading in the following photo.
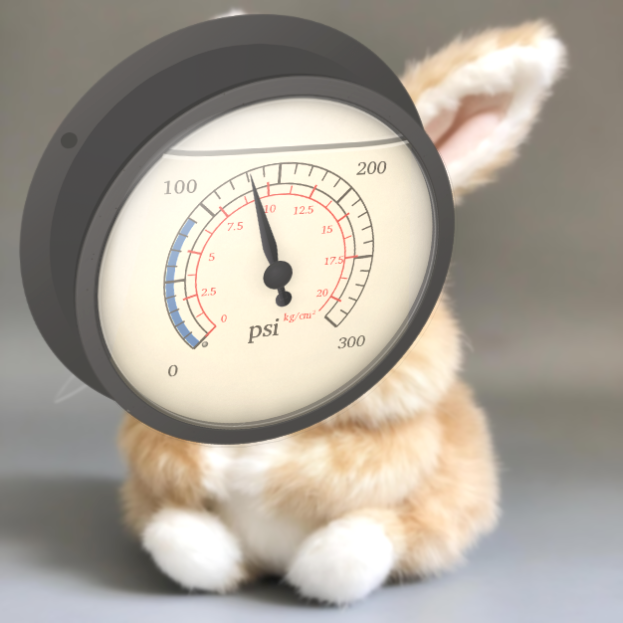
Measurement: 130 psi
